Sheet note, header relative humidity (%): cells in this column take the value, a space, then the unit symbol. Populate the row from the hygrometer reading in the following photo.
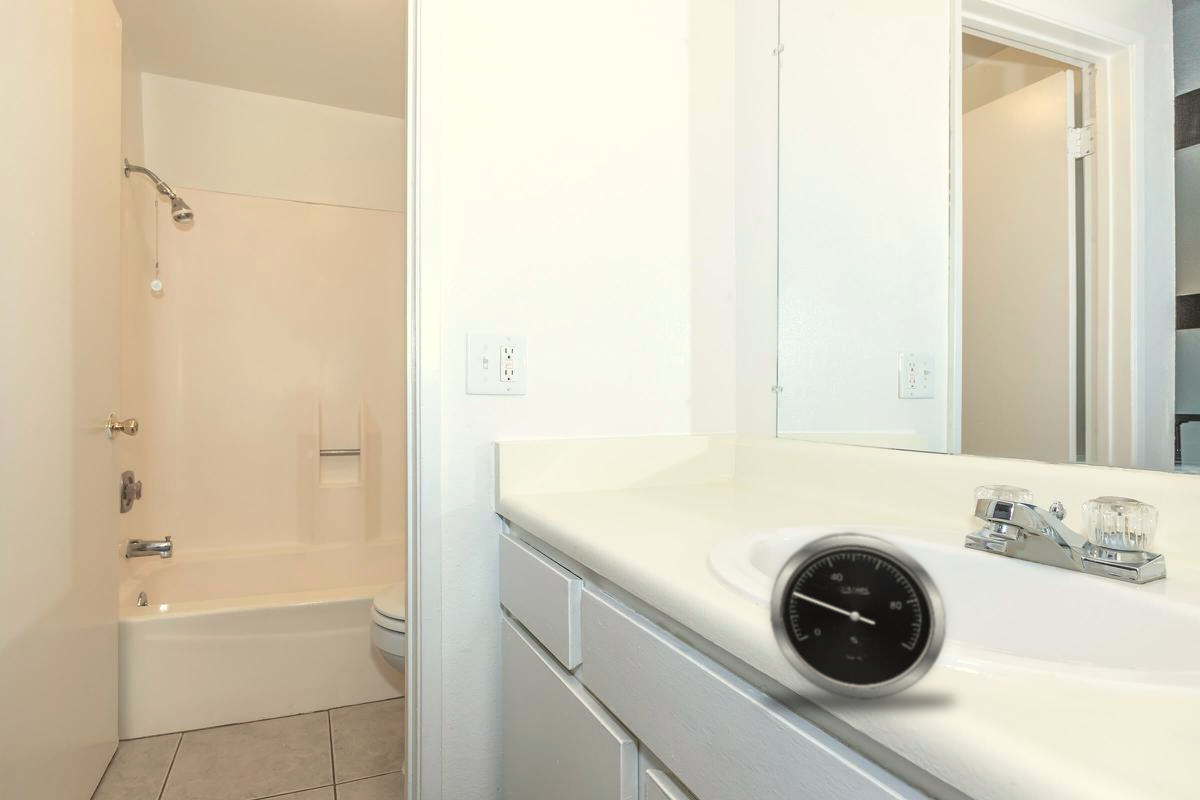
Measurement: 20 %
